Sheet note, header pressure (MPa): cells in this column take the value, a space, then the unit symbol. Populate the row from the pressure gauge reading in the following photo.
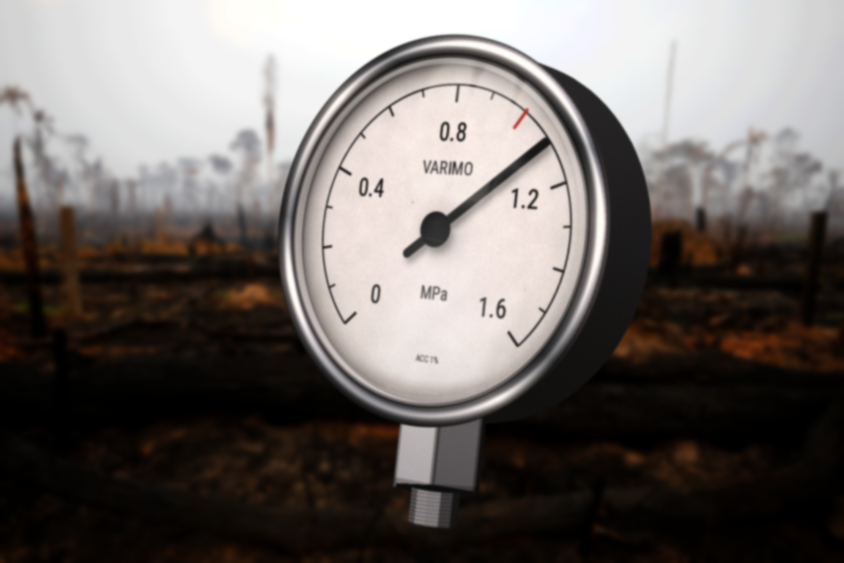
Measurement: 1.1 MPa
